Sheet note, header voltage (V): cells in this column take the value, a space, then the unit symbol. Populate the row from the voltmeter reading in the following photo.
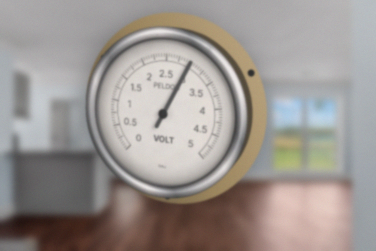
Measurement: 3 V
